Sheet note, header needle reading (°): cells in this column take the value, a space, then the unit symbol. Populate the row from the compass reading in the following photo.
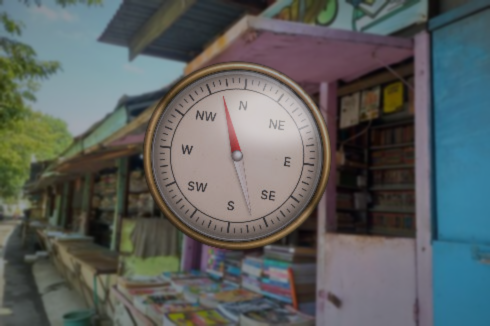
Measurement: 340 °
